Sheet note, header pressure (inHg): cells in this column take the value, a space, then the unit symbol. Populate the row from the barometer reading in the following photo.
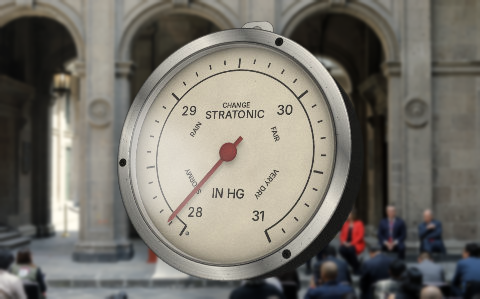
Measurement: 28.1 inHg
